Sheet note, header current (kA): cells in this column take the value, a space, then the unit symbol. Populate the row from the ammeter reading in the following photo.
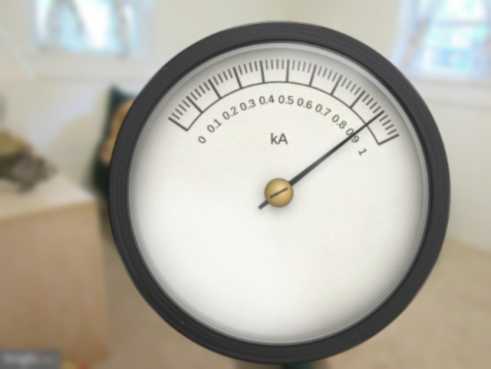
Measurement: 0.9 kA
